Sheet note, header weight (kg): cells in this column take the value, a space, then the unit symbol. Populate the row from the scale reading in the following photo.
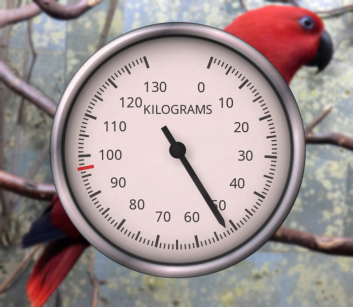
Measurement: 52 kg
